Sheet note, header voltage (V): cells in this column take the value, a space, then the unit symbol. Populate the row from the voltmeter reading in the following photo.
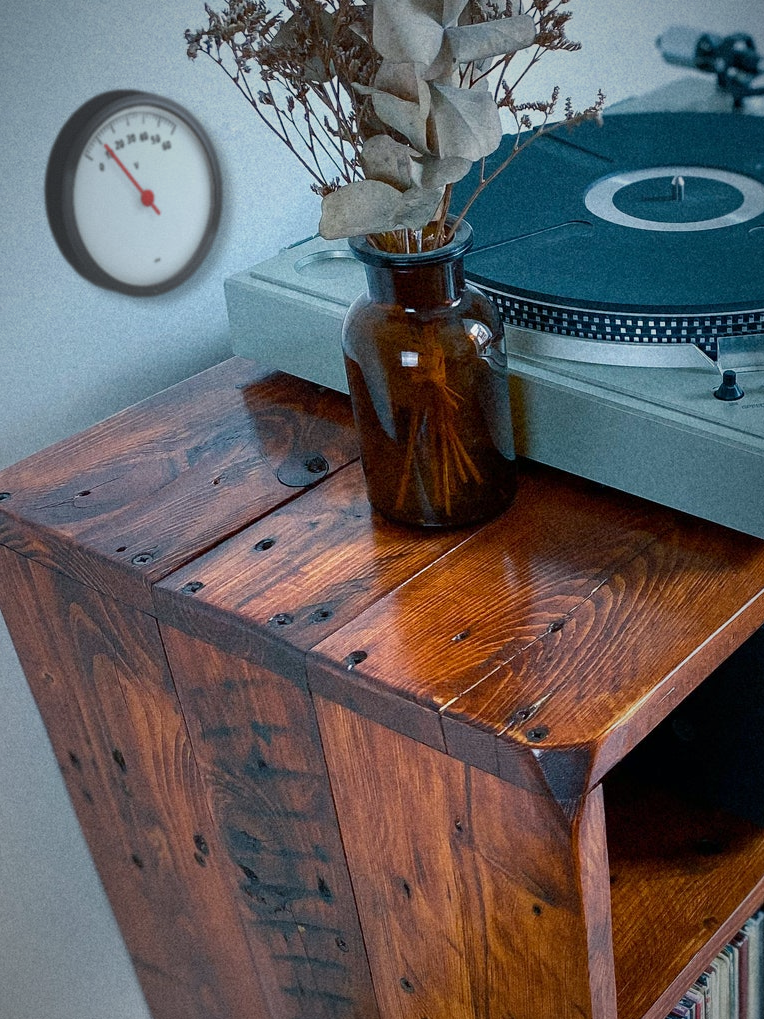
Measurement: 10 V
